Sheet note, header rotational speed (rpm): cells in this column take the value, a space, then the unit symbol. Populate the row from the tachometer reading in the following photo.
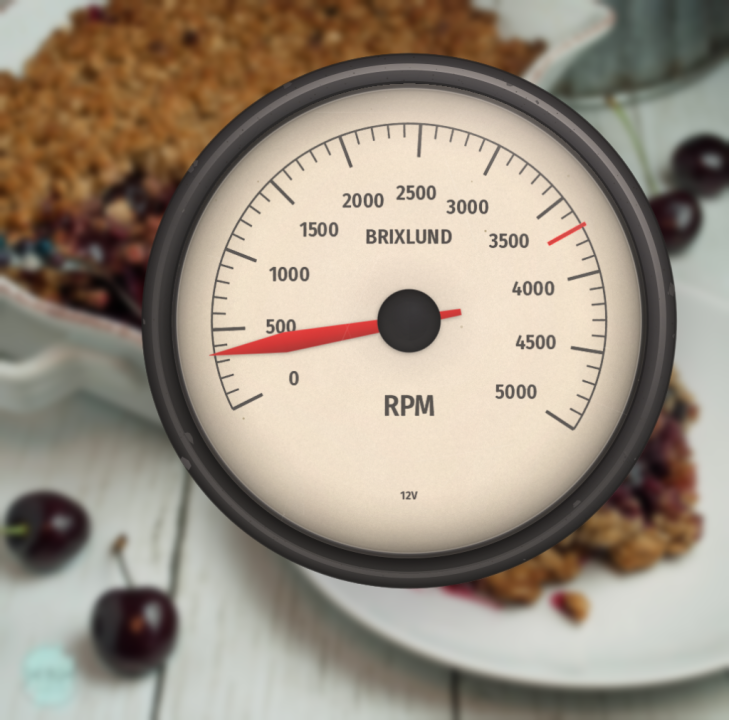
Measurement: 350 rpm
